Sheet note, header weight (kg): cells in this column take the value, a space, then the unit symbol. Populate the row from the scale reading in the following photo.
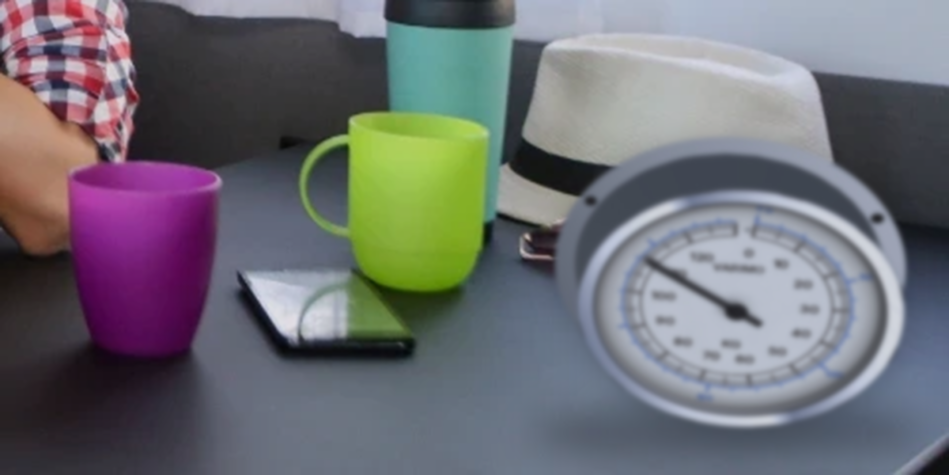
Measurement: 110 kg
